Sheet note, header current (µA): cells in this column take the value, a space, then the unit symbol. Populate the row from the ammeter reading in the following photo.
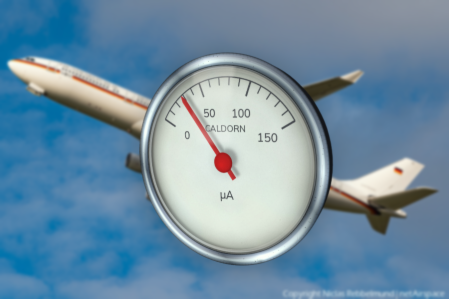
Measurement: 30 µA
